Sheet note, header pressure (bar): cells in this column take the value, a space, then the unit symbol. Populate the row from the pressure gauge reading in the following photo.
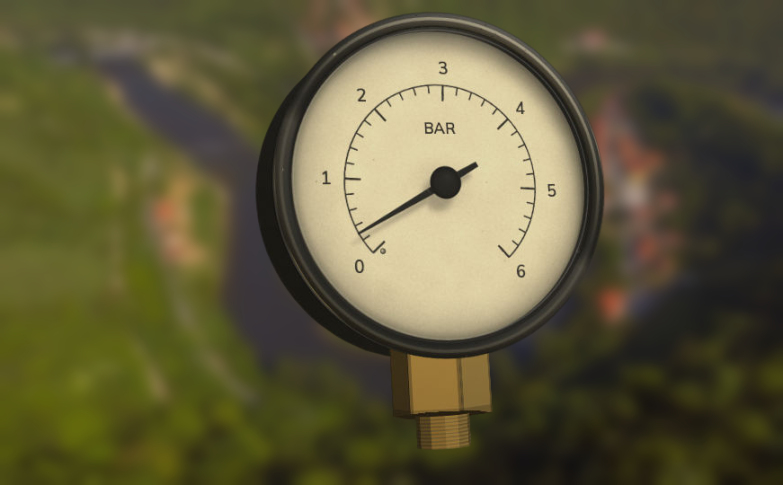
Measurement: 0.3 bar
